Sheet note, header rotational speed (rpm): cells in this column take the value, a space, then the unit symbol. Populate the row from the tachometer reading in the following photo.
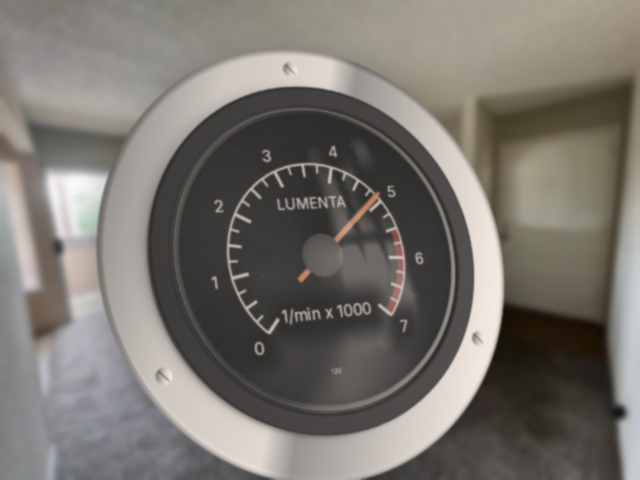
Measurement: 4875 rpm
